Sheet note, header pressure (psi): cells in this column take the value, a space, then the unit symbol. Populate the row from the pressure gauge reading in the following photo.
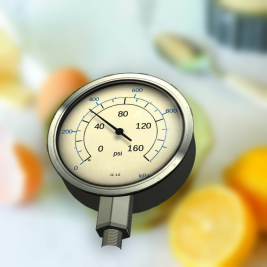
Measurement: 50 psi
